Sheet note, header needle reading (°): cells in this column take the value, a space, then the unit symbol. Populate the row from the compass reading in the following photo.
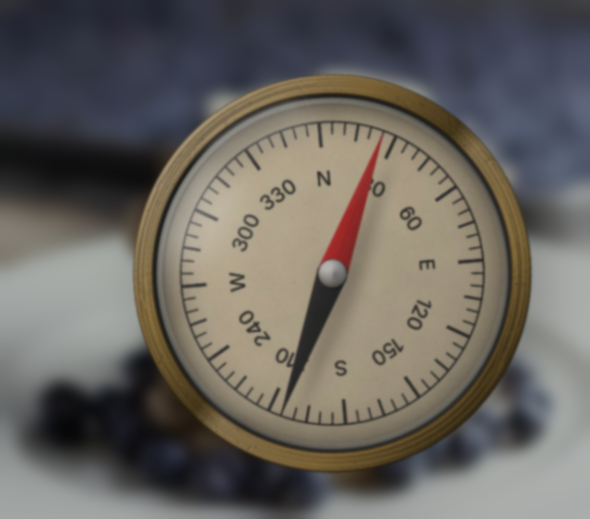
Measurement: 25 °
